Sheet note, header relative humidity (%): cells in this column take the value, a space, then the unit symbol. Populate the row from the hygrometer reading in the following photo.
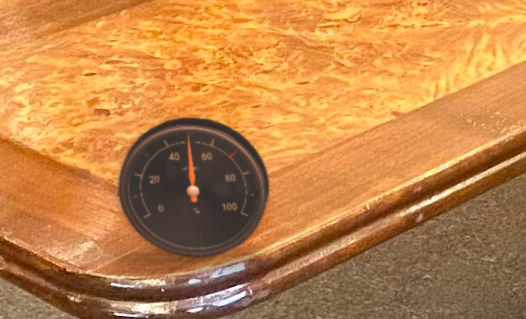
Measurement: 50 %
